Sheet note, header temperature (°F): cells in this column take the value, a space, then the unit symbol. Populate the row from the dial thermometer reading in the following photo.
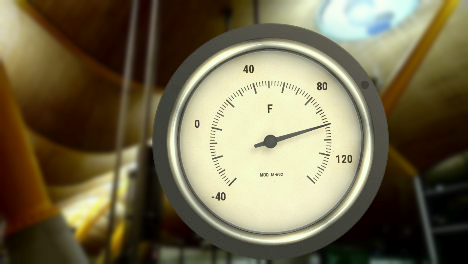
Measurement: 100 °F
